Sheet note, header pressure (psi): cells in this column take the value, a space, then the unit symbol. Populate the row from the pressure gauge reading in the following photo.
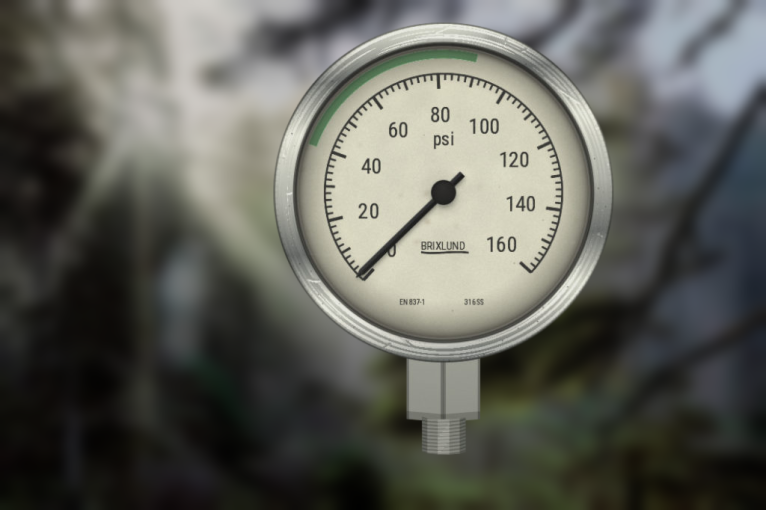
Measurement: 2 psi
